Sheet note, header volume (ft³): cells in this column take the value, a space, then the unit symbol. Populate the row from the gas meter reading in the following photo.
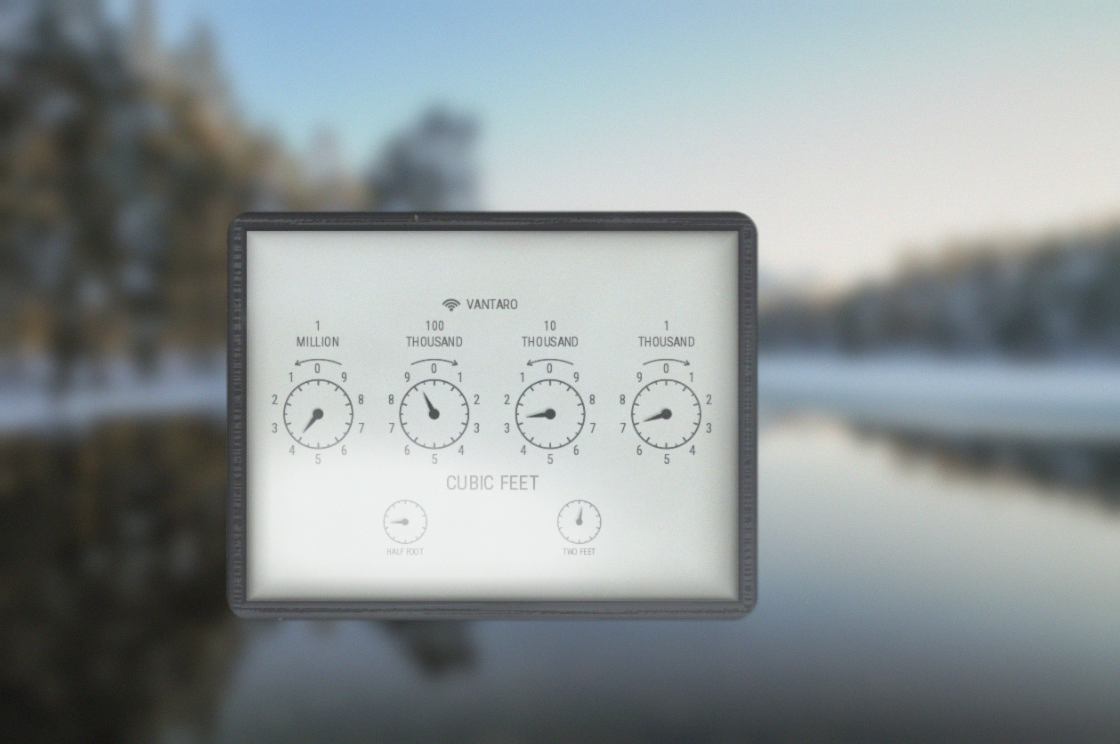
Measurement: 392700 ft³
